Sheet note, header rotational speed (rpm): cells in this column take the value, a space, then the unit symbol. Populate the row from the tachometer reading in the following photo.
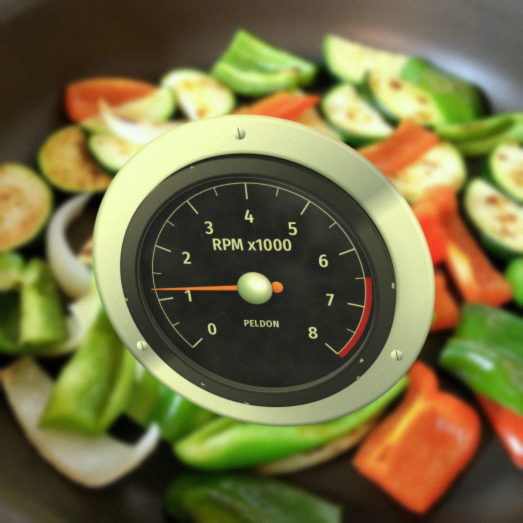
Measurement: 1250 rpm
